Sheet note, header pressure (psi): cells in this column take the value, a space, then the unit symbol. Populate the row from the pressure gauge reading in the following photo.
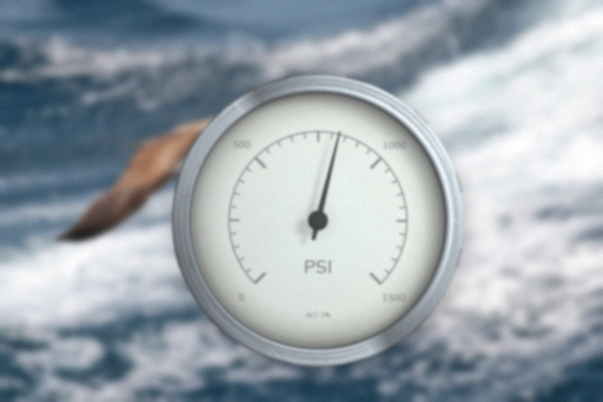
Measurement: 825 psi
